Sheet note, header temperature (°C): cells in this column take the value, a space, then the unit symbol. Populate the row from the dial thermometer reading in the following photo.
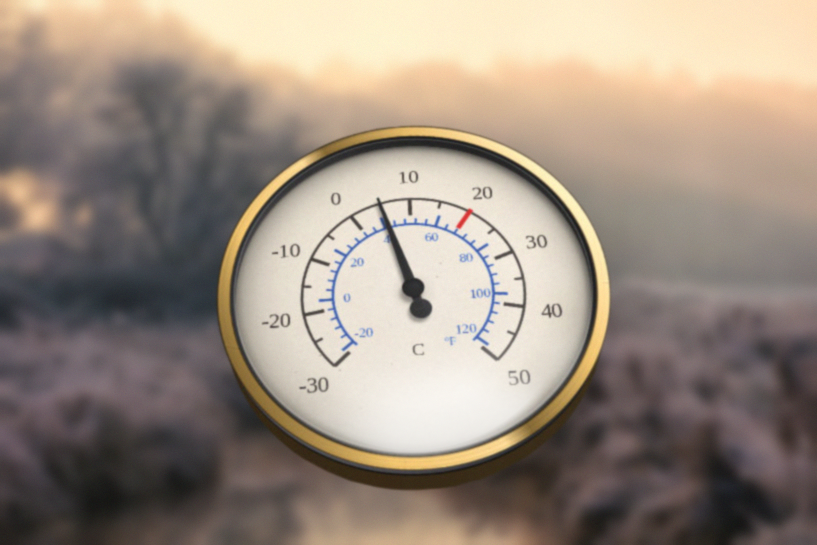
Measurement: 5 °C
